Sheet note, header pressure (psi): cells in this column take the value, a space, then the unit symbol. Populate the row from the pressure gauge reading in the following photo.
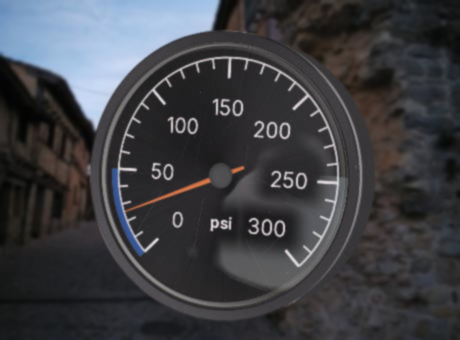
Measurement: 25 psi
